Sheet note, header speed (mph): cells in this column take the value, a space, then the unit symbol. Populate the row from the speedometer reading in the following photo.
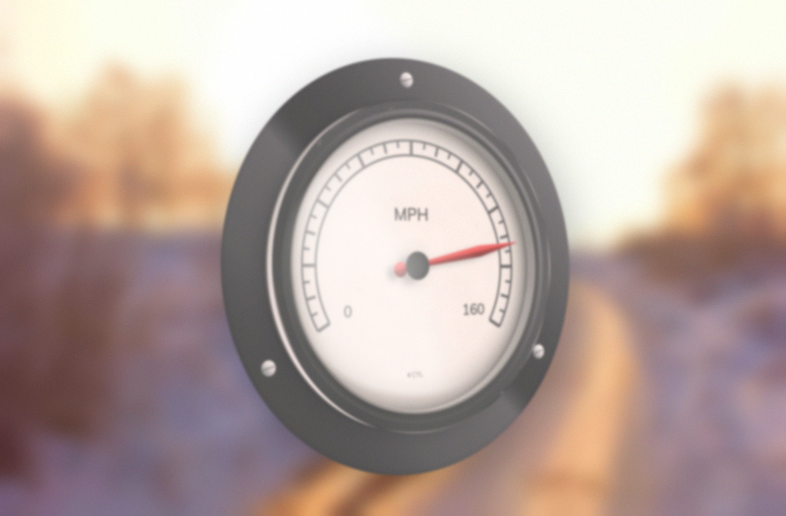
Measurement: 132.5 mph
